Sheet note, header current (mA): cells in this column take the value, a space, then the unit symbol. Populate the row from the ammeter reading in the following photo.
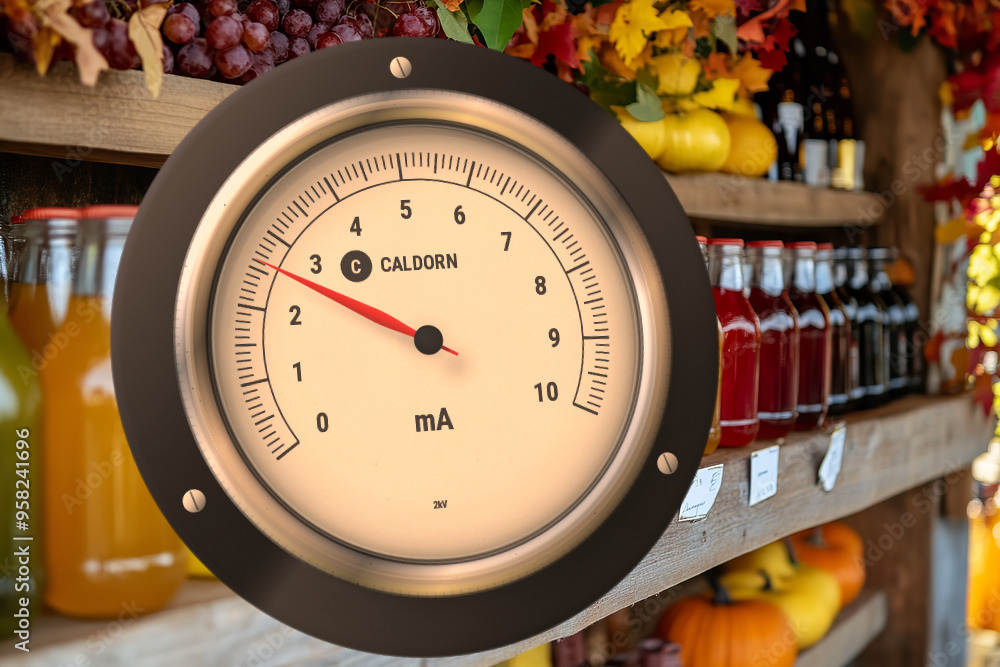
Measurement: 2.6 mA
